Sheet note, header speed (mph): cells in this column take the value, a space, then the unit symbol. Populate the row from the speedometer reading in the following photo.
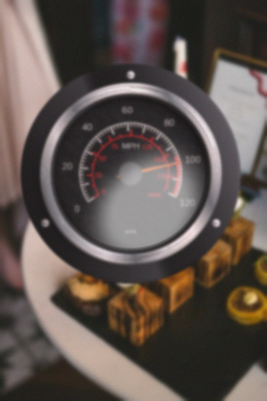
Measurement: 100 mph
